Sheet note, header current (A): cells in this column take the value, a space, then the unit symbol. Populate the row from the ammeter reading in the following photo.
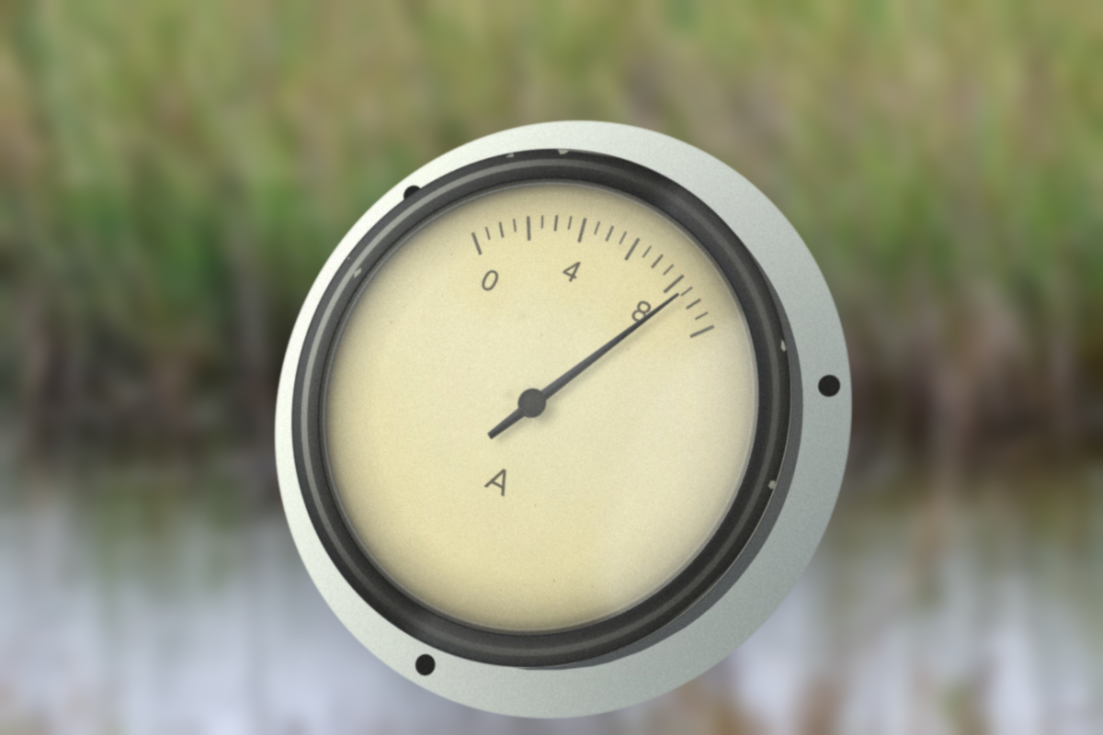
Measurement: 8.5 A
